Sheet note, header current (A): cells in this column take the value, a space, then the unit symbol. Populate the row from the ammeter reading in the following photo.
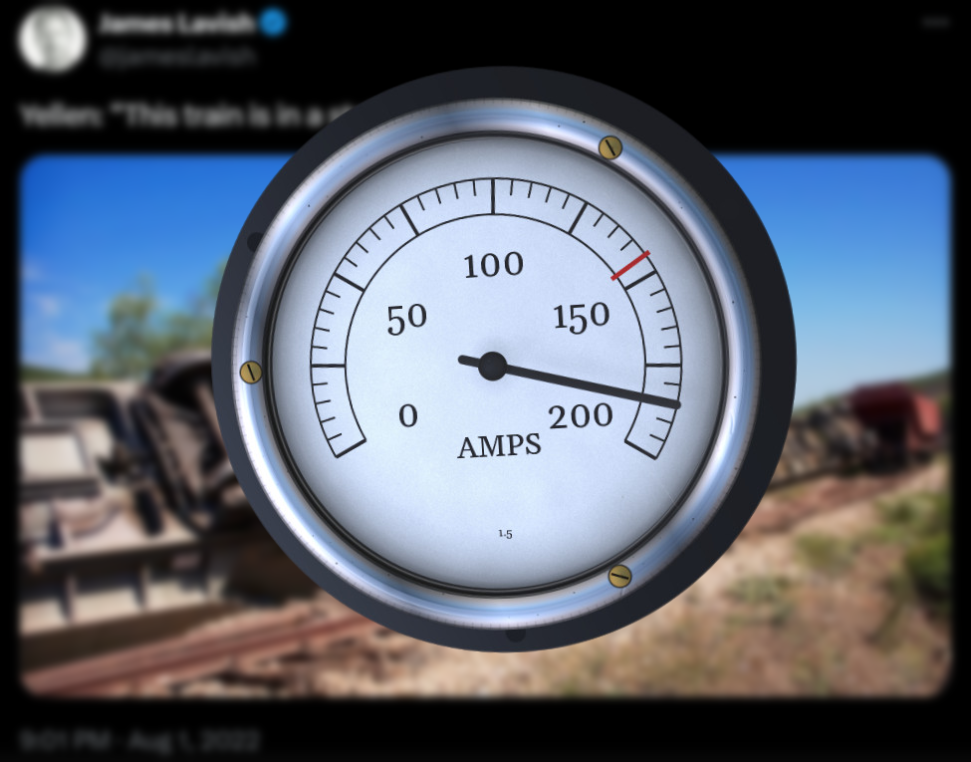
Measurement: 185 A
